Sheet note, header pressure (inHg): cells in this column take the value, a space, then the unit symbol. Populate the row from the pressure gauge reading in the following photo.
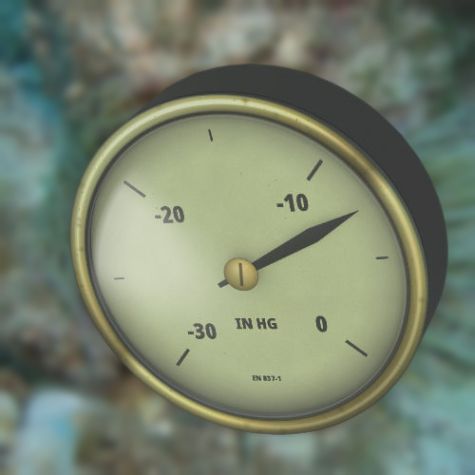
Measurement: -7.5 inHg
